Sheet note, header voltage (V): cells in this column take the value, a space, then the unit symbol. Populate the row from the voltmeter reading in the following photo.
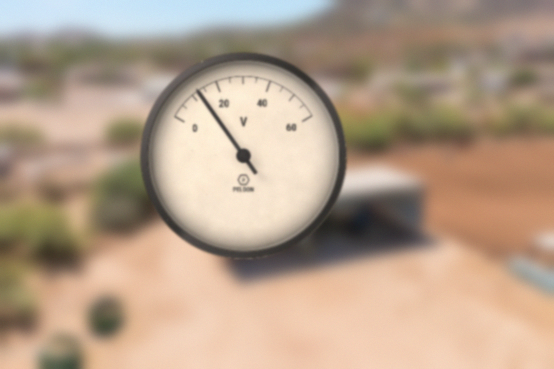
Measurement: 12.5 V
